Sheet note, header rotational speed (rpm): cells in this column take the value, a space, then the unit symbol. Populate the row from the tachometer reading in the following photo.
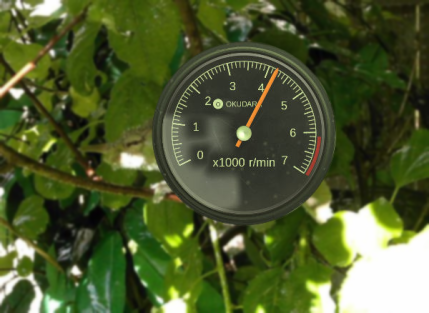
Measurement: 4200 rpm
